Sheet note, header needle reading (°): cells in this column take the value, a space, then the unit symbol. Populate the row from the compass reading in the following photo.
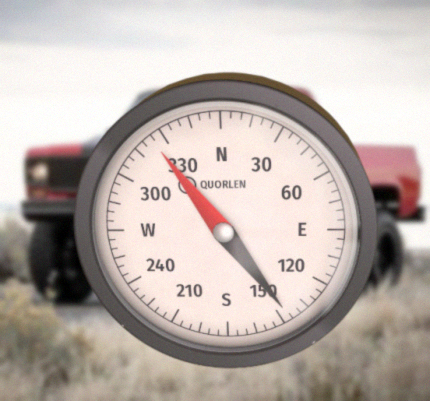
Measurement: 325 °
